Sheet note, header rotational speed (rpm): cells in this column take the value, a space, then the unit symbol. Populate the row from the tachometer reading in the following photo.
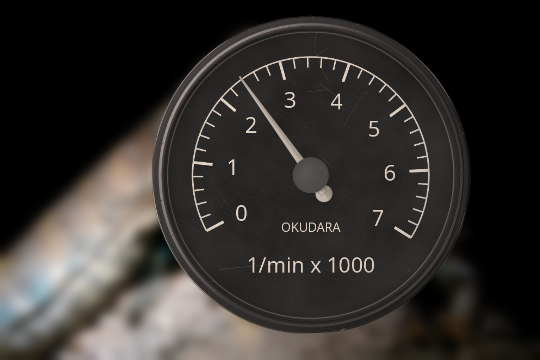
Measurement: 2400 rpm
